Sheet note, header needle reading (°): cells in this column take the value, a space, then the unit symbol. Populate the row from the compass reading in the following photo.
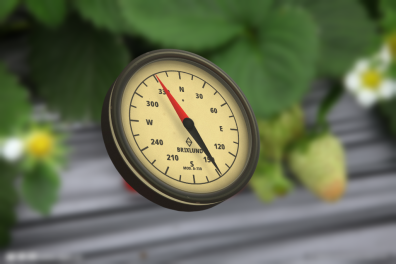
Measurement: 330 °
